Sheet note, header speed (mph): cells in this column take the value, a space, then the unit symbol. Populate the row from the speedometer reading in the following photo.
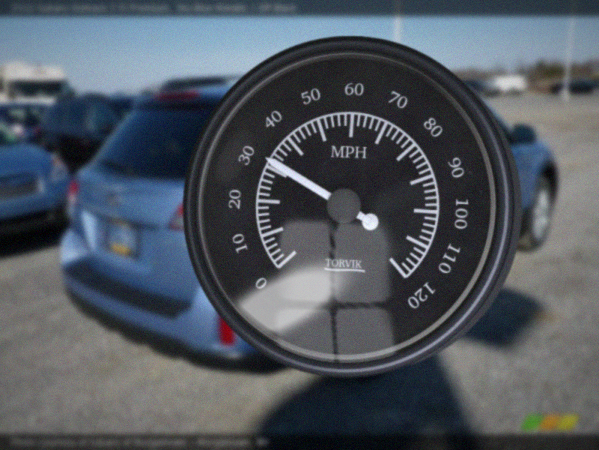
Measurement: 32 mph
